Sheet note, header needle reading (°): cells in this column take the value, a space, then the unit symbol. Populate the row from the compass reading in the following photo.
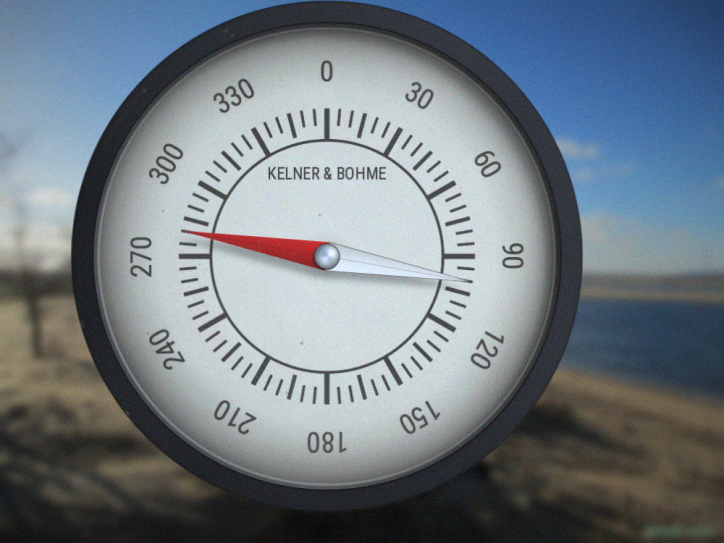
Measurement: 280 °
